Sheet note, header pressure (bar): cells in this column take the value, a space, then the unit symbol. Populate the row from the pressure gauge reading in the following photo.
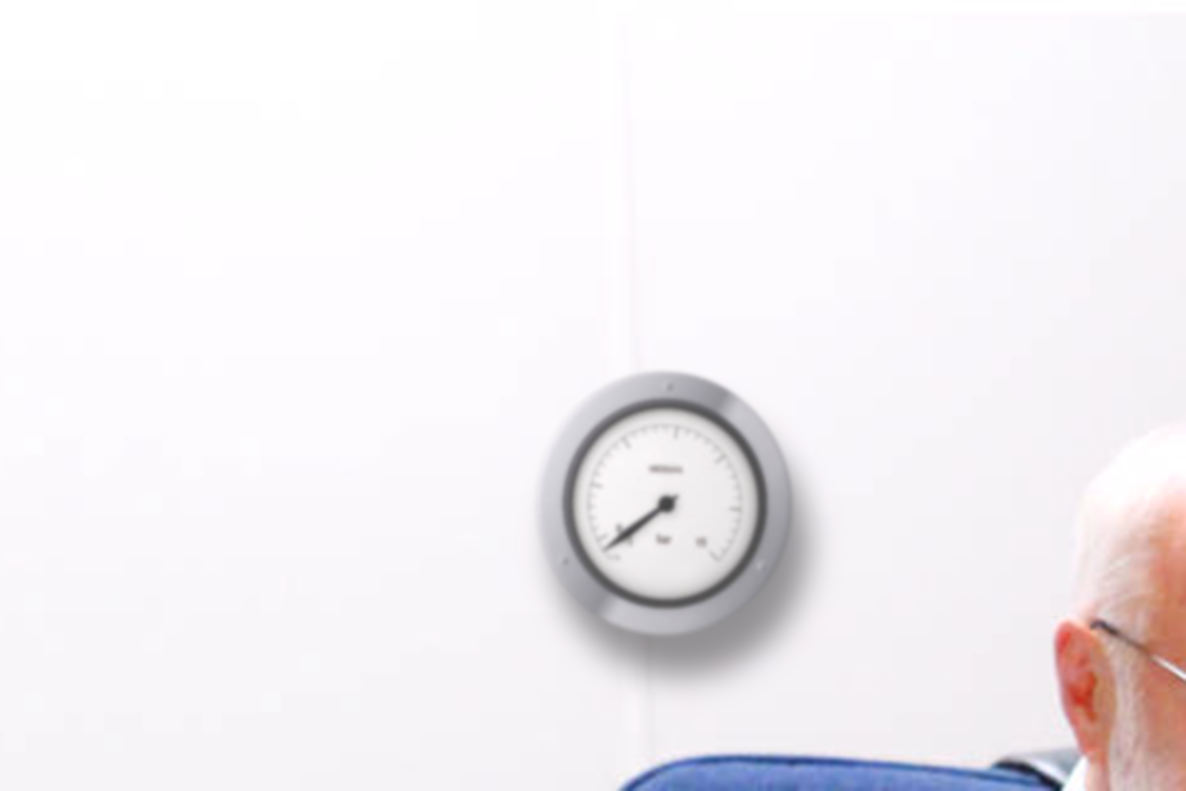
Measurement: -0.5 bar
